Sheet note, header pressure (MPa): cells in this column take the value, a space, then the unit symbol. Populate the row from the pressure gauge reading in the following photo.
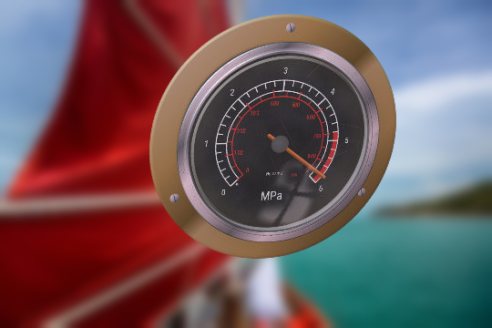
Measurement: 5.8 MPa
